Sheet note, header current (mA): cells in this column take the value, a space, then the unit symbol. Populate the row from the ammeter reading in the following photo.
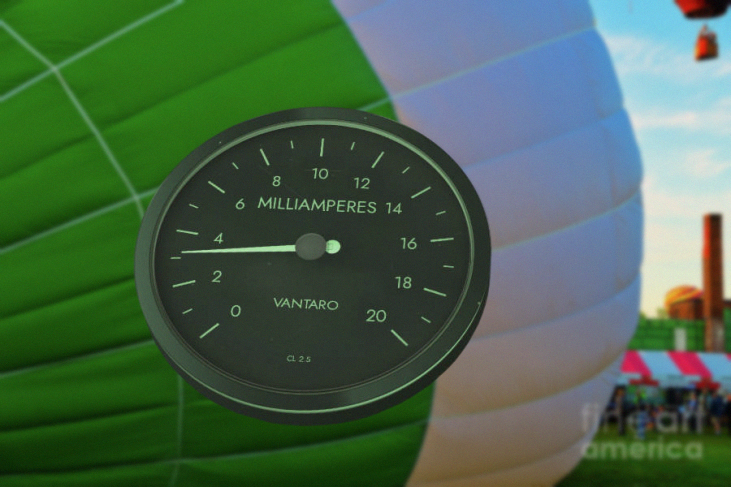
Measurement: 3 mA
